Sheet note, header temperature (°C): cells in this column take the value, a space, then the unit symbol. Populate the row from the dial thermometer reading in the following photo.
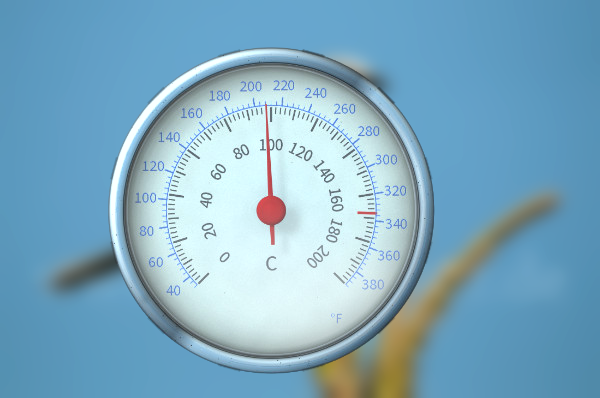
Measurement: 98 °C
